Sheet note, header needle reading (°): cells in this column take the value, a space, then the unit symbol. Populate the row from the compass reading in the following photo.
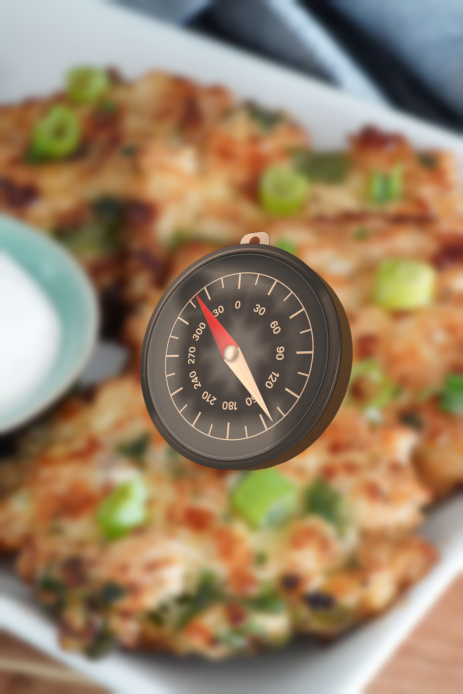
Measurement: 322.5 °
